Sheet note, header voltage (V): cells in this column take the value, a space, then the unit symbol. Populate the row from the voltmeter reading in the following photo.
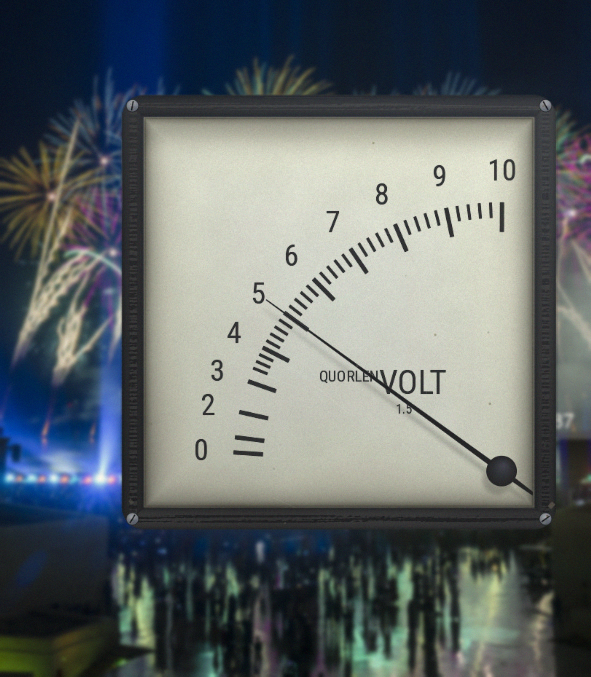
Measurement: 5 V
